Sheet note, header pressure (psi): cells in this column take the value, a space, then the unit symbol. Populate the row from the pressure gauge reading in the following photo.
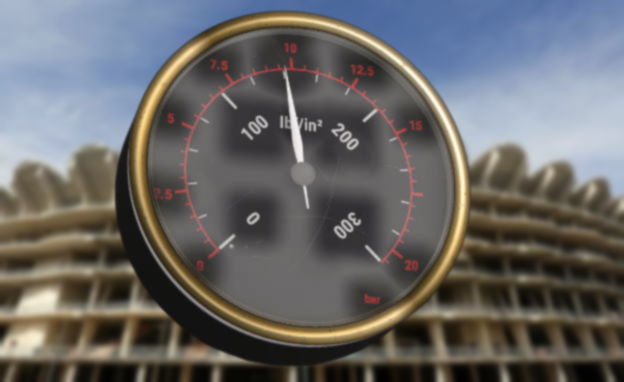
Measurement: 140 psi
